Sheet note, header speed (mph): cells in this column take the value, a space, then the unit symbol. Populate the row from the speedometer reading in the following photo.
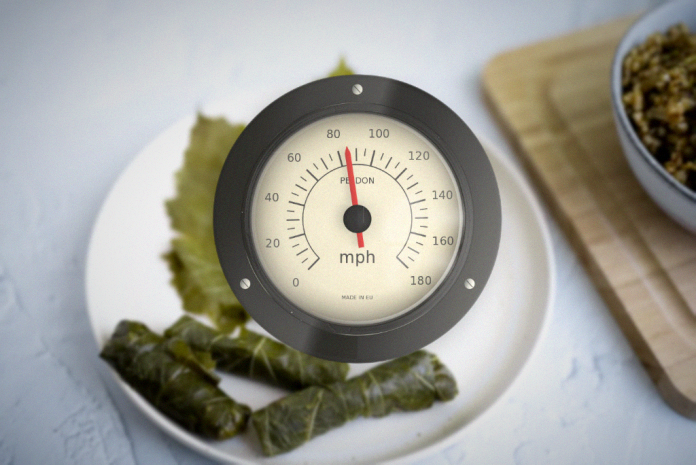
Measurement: 85 mph
